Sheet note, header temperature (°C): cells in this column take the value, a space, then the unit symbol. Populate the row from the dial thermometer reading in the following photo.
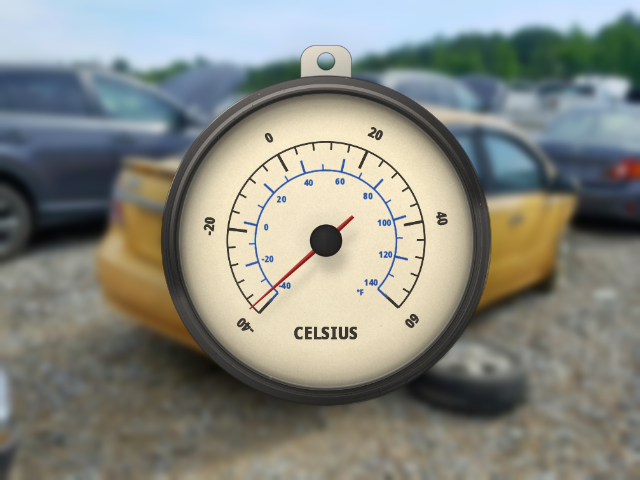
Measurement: -38 °C
